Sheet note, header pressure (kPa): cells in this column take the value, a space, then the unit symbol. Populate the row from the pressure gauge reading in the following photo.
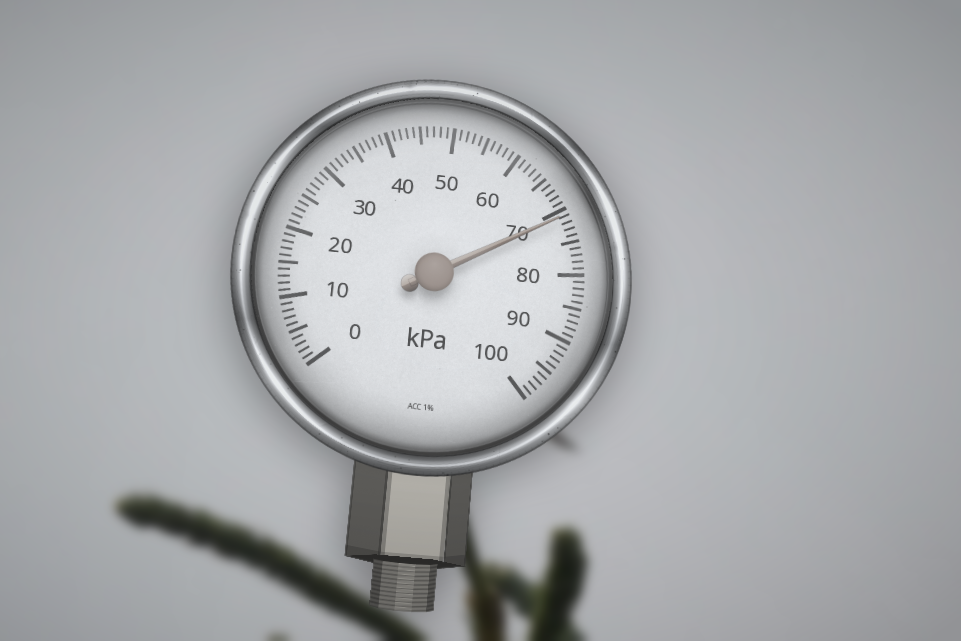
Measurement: 71 kPa
